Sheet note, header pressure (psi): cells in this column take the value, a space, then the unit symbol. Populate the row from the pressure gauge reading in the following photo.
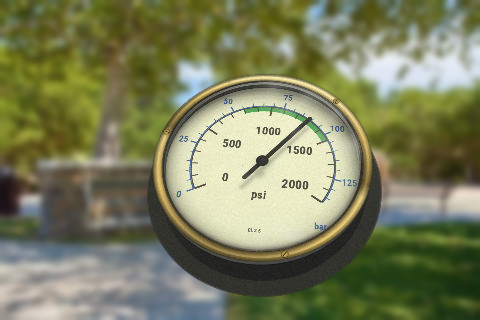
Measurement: 1300 psi
